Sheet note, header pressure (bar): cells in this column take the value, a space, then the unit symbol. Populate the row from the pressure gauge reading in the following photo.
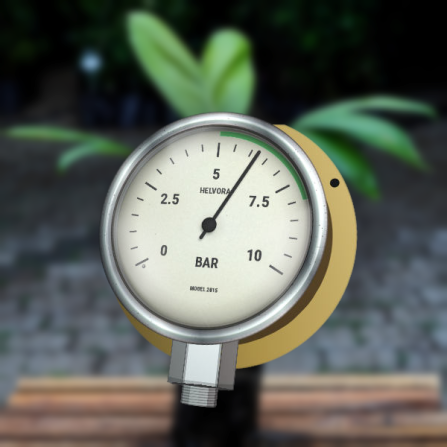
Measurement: 6.25 bar
